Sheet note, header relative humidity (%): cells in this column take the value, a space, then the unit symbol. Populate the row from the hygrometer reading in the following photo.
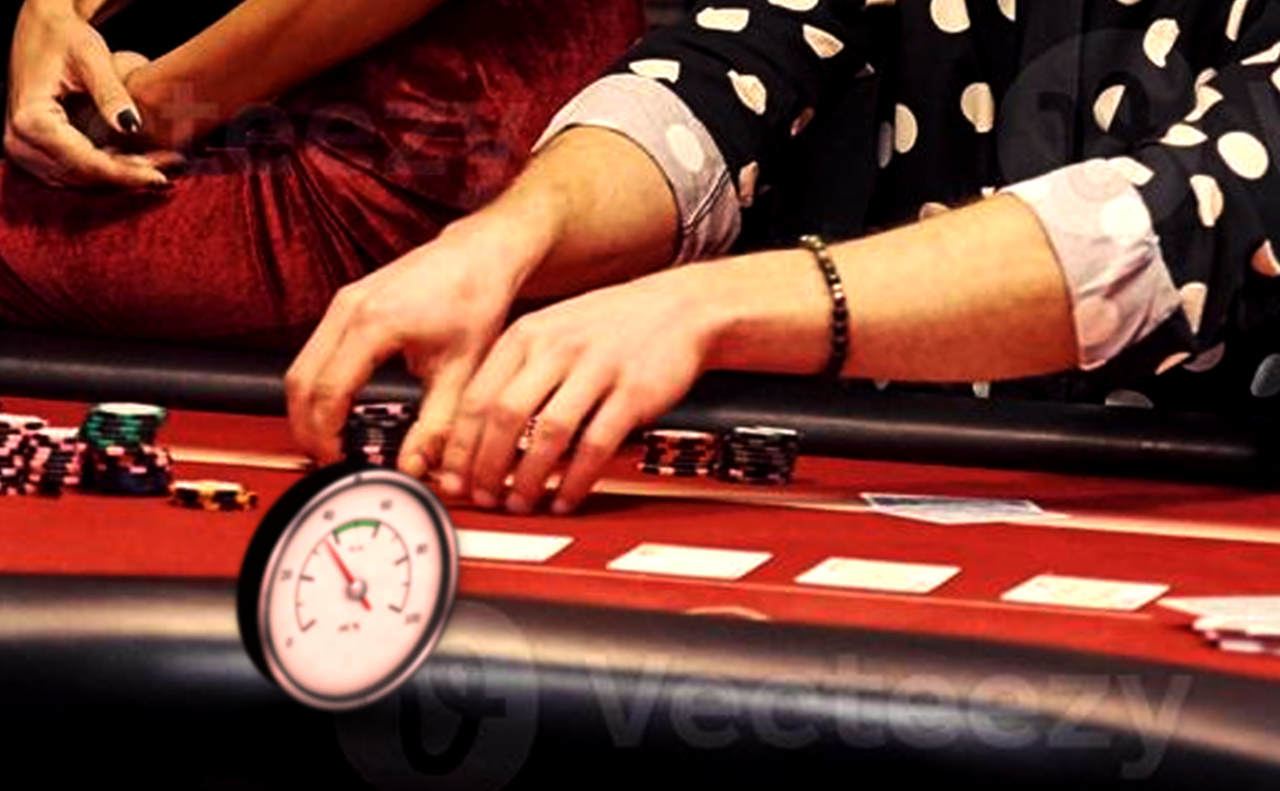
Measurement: 35 %
